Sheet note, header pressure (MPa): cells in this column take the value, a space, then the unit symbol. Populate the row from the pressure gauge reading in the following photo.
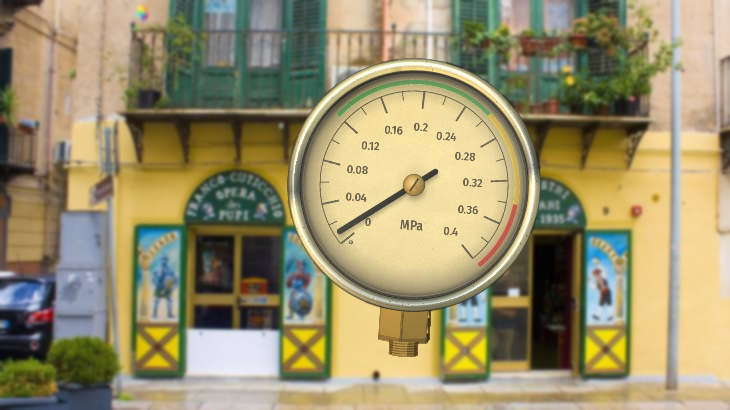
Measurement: 0.01 MPa
